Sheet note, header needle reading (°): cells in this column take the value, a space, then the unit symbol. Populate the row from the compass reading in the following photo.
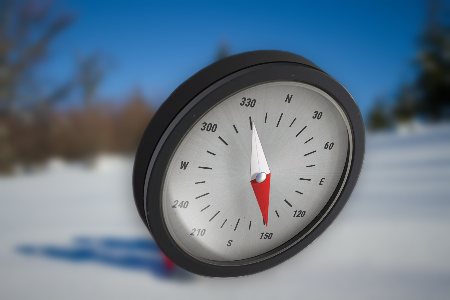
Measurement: 150 °
